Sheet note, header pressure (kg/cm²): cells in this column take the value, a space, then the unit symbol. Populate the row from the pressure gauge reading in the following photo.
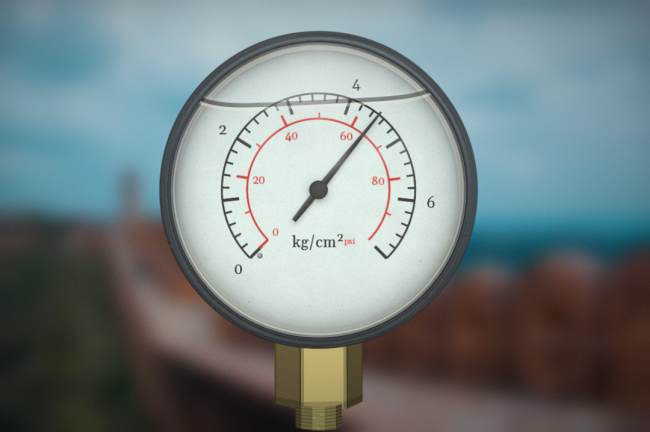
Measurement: 4.5 kg/cm²
